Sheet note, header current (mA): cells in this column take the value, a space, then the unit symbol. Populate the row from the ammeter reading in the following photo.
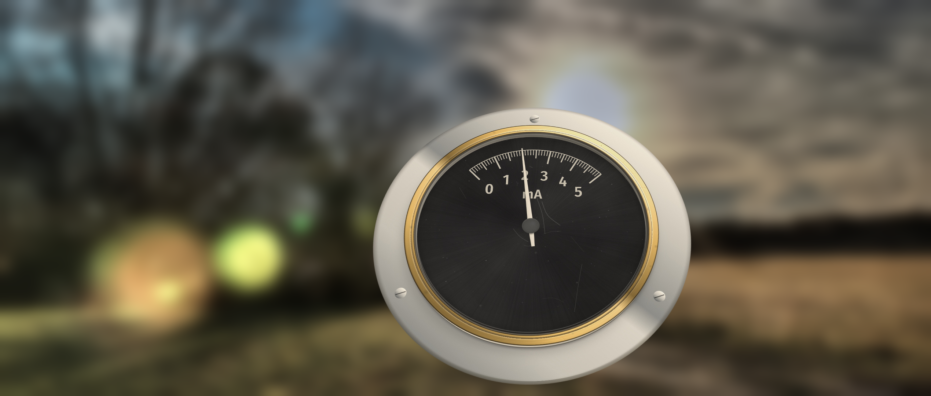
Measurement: 2 mA
